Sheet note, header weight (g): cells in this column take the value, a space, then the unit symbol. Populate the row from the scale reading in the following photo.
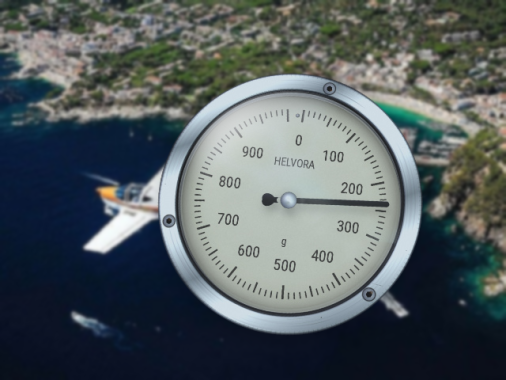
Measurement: 240 g
